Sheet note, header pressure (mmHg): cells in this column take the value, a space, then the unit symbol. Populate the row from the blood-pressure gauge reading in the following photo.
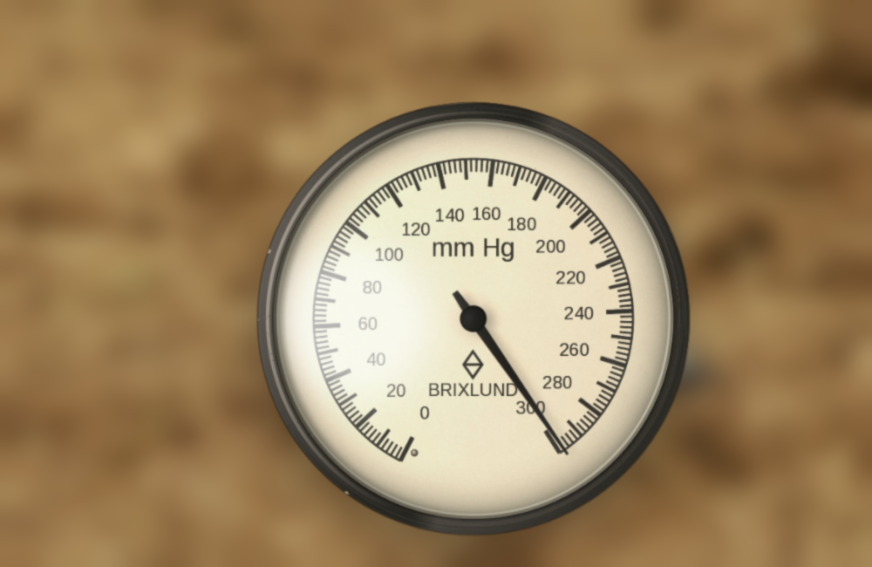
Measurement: 298 mmHg
